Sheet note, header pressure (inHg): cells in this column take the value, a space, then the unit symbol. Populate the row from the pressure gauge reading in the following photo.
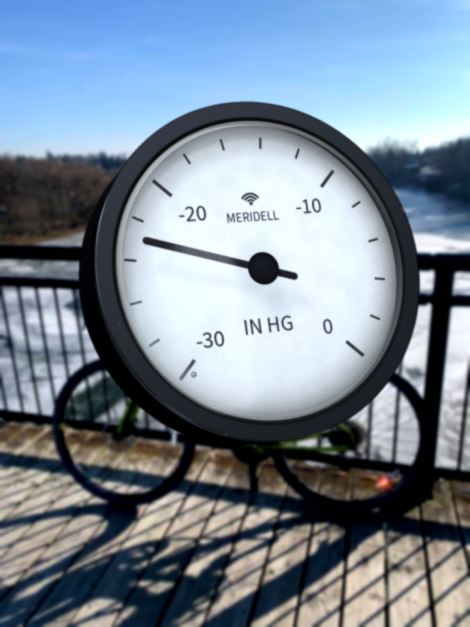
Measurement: -23 inHg
